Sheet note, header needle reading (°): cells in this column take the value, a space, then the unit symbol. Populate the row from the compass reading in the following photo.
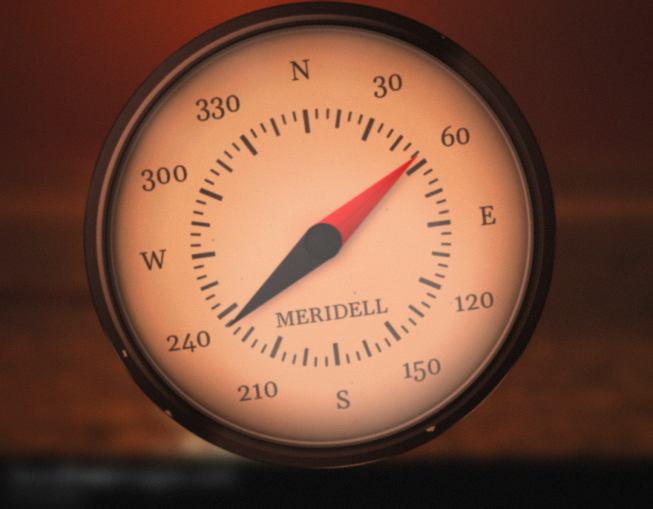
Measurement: 55 °
